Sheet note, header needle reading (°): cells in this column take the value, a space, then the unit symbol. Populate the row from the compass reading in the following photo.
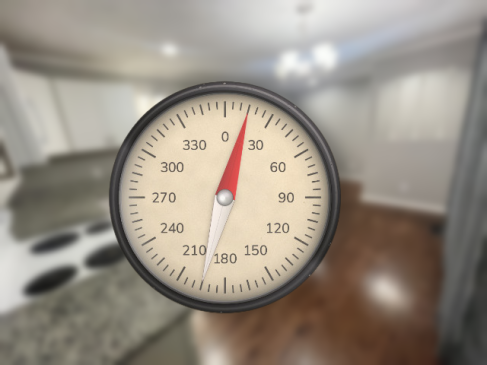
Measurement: 15 °
